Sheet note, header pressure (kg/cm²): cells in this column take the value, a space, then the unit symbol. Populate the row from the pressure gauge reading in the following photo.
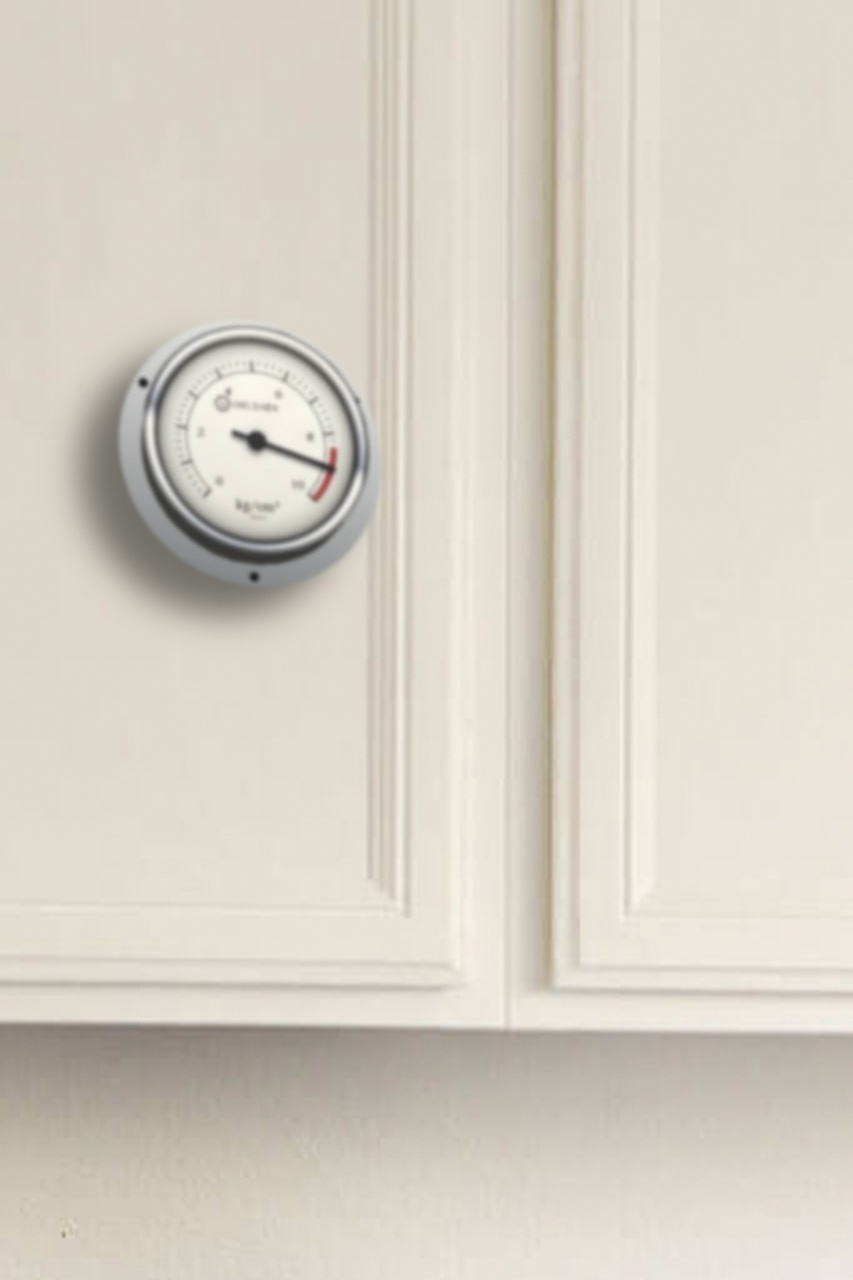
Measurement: 9 kg/cm²
